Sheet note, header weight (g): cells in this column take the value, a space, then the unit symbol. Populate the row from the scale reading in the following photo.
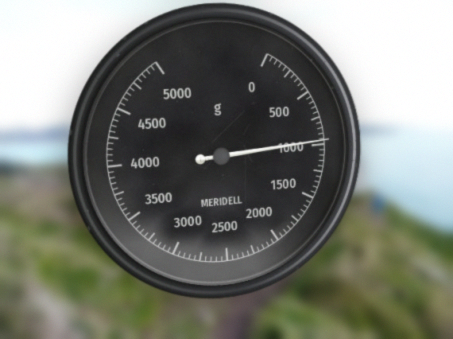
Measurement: 950 g
